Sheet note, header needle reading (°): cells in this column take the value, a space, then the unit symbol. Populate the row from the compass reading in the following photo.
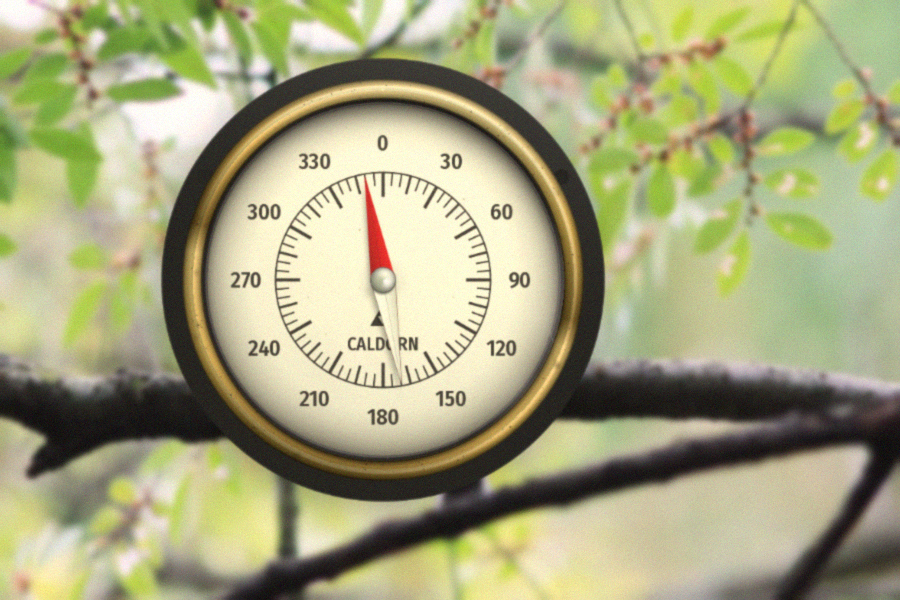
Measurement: 350 °
